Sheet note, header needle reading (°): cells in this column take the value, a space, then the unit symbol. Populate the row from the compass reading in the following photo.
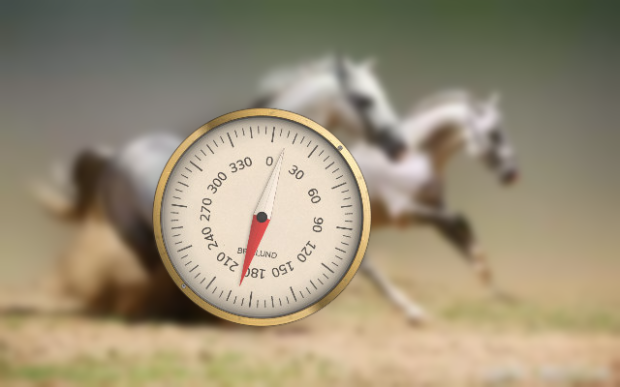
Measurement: 190 °
